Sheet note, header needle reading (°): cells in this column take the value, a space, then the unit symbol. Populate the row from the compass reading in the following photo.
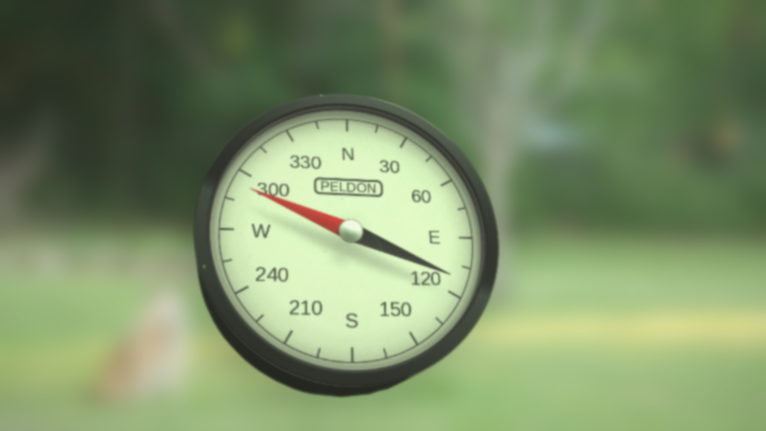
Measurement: 292.5 °
